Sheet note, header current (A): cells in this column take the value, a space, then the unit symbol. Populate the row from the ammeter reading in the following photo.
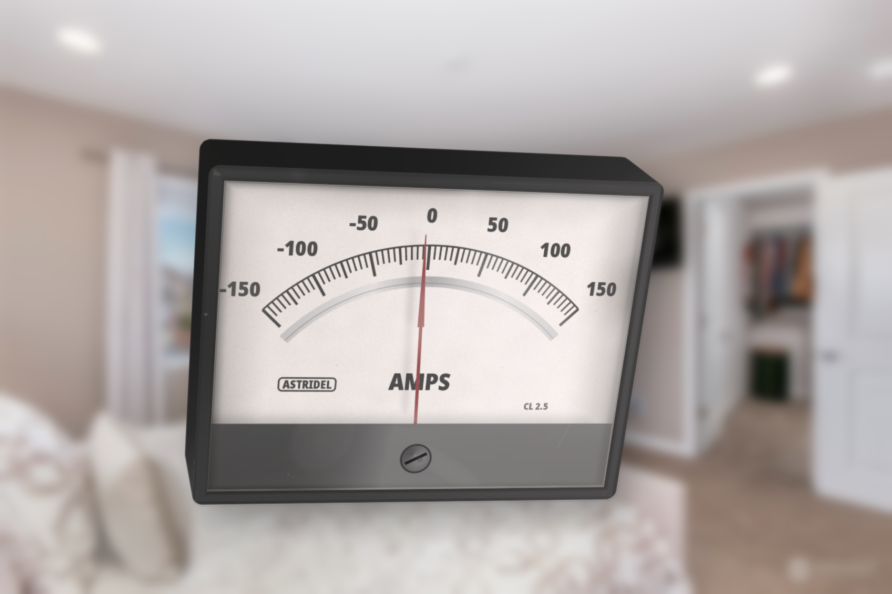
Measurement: -5 A
